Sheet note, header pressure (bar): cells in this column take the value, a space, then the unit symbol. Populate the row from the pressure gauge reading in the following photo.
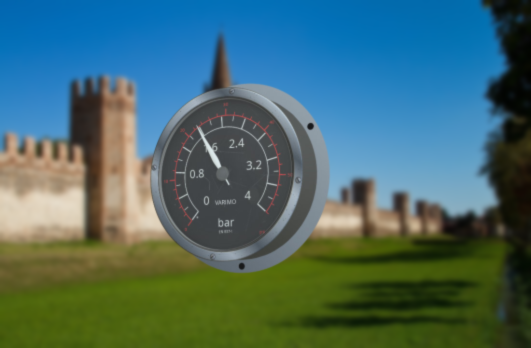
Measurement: 1.6 bar
